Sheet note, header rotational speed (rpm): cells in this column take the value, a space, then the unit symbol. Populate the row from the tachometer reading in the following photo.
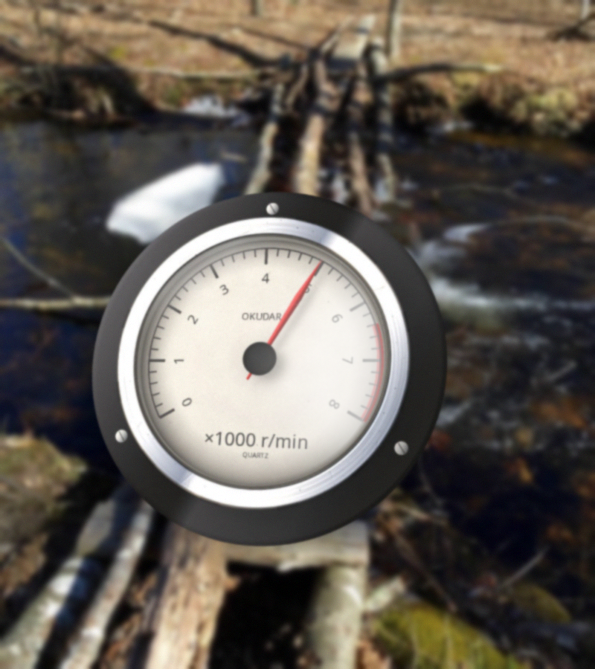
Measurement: 5000 rpm
